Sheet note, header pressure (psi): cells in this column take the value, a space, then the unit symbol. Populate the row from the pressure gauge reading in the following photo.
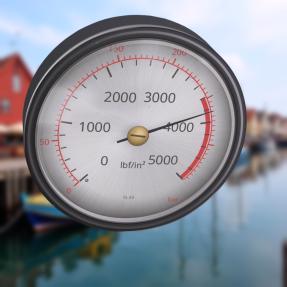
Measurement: 3800 psi
